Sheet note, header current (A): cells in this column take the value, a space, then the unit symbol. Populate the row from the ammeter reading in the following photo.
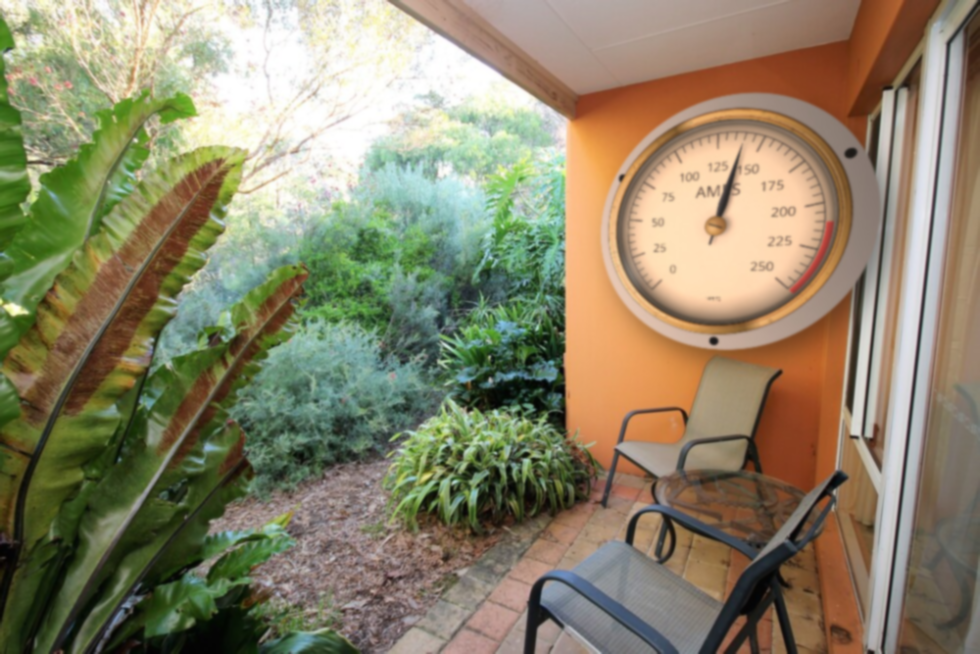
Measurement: 140 A
